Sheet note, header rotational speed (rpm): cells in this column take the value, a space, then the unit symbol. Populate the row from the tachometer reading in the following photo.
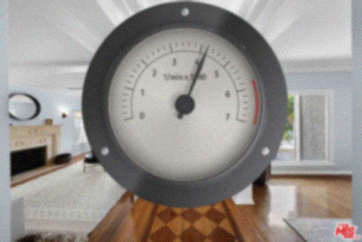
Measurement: 4200 rpm
